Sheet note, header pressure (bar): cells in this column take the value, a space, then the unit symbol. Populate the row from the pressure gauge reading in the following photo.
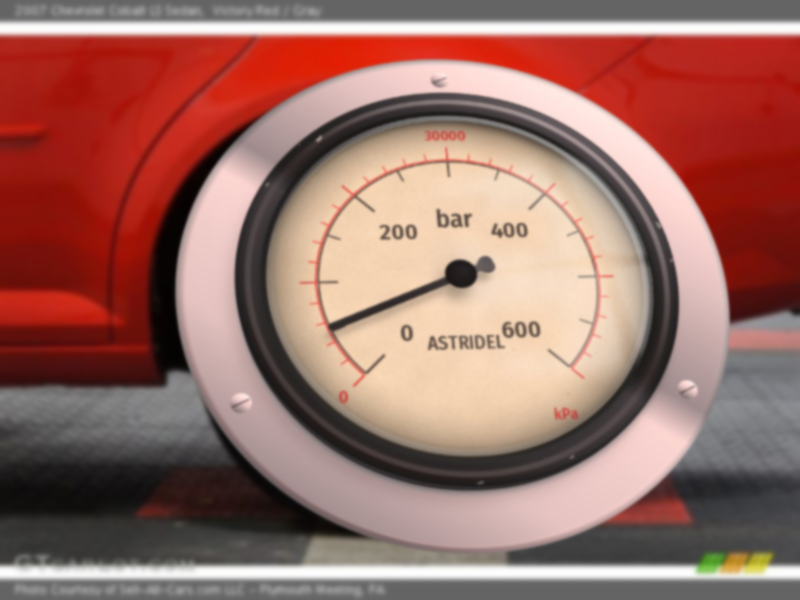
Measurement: 50 bar
